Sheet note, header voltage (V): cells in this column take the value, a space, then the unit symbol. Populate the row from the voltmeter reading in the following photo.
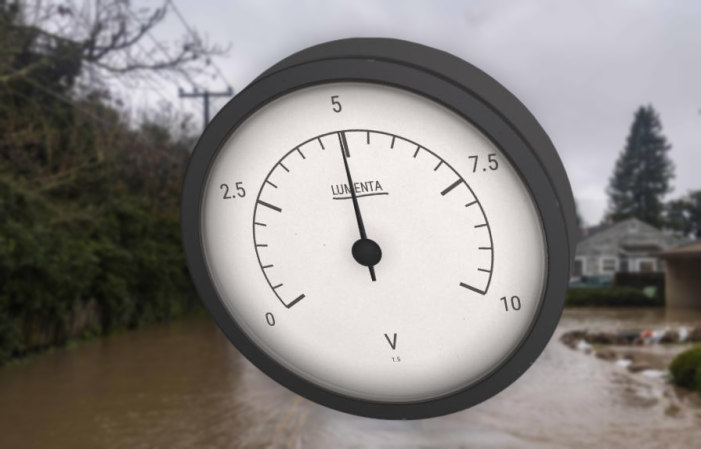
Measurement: 5 V
